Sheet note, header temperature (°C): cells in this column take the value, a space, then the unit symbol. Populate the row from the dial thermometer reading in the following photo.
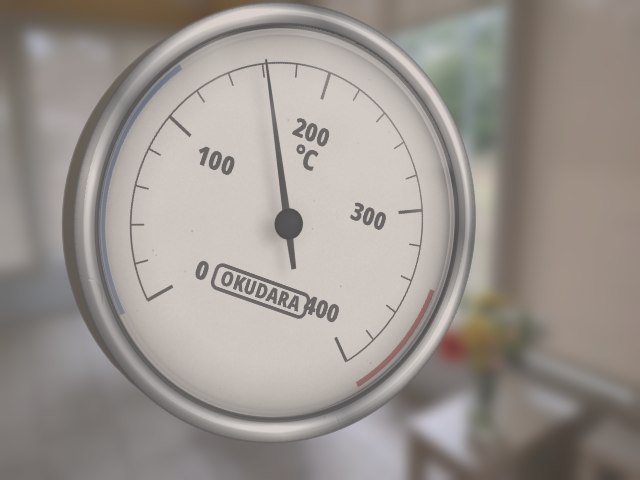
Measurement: 160 °C
